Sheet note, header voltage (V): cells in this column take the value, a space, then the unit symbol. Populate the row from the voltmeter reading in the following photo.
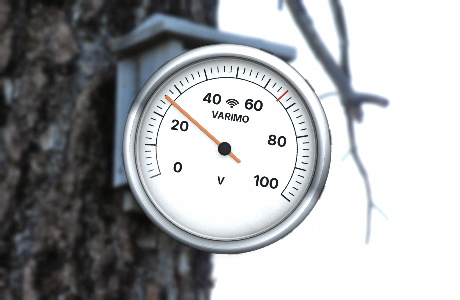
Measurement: 26 V
